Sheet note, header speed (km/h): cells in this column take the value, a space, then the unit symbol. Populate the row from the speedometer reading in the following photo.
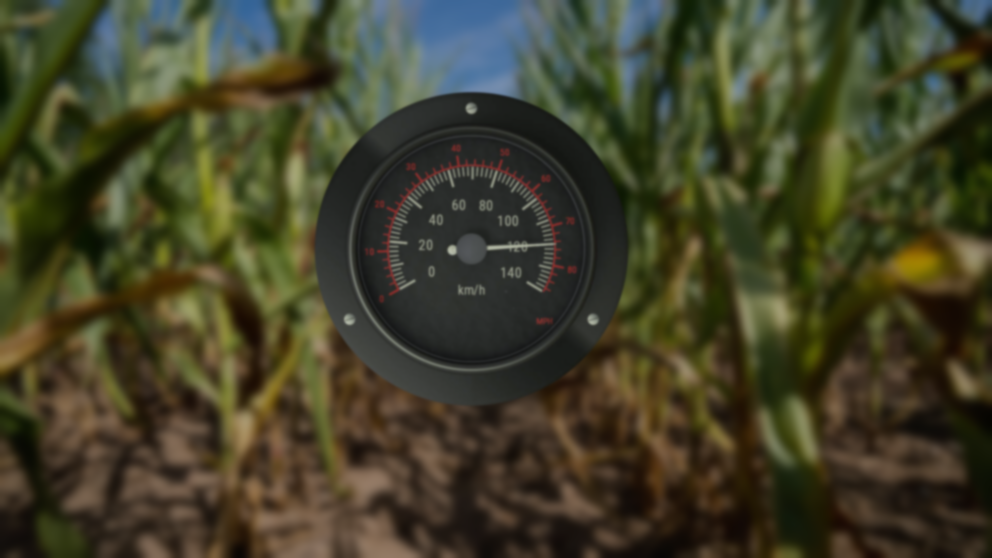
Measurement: 120 km/h
